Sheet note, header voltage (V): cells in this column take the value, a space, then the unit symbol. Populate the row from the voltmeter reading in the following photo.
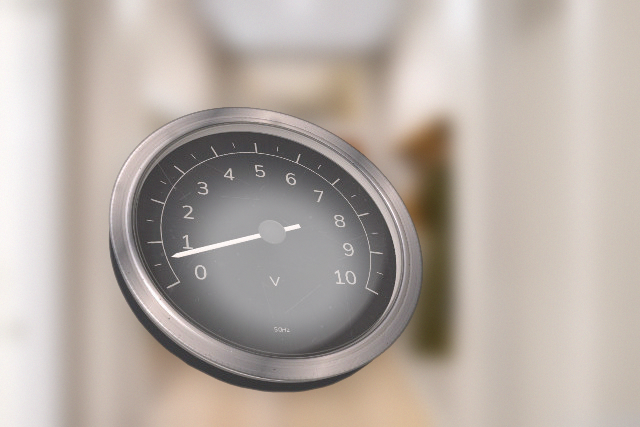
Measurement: 0.5 V
